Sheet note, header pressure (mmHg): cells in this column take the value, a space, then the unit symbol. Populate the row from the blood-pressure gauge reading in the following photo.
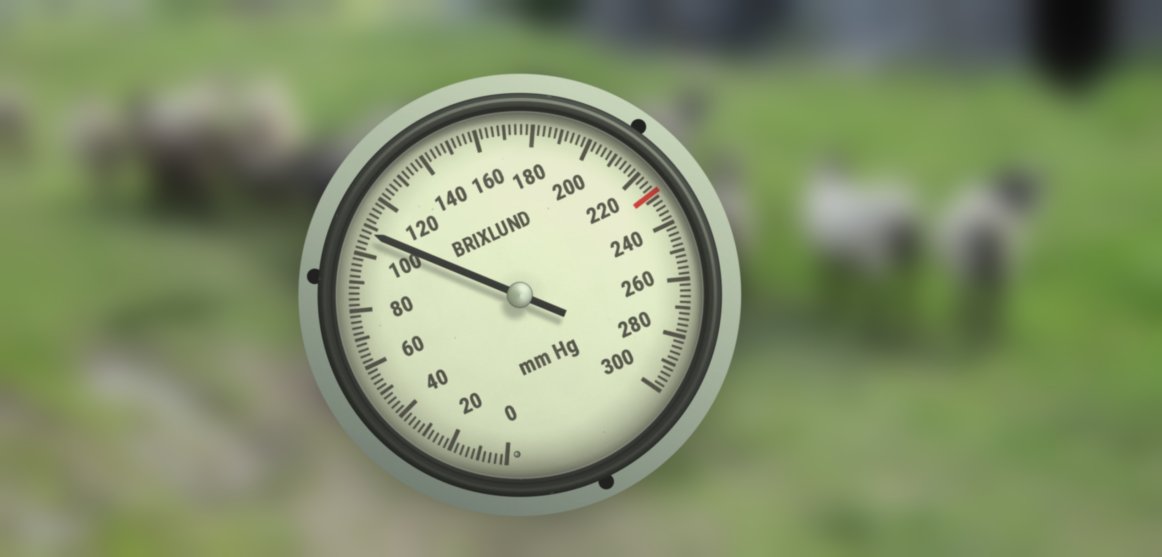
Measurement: 108 mmHg
